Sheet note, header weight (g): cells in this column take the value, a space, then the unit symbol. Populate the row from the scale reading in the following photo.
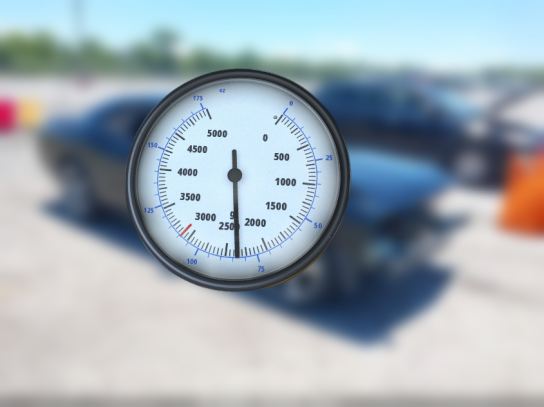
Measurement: 2350 g
